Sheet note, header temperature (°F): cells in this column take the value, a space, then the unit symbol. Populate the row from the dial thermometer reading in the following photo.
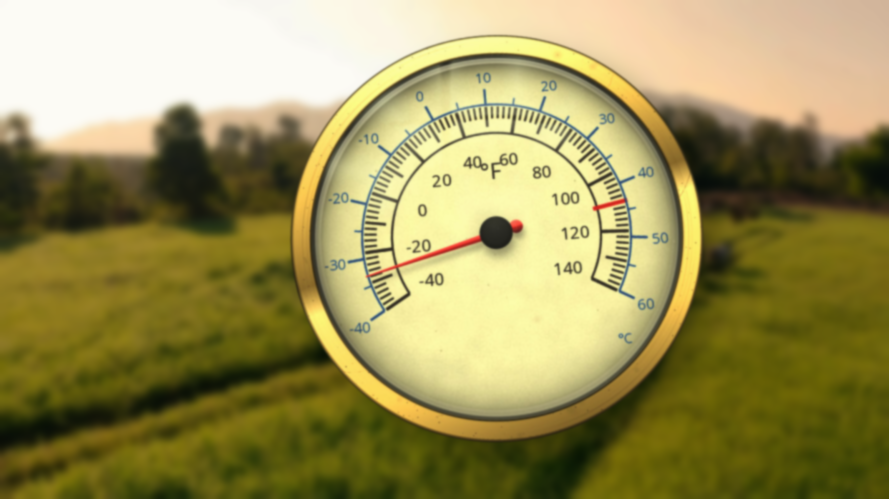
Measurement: -28 °F
